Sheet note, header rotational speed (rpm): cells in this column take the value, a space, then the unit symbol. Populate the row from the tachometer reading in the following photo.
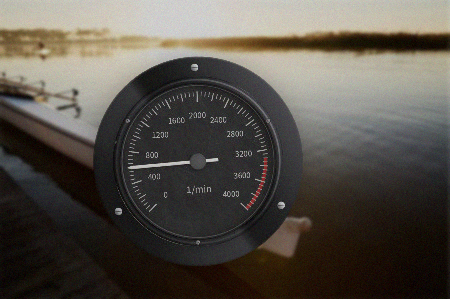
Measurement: 600 rpm
